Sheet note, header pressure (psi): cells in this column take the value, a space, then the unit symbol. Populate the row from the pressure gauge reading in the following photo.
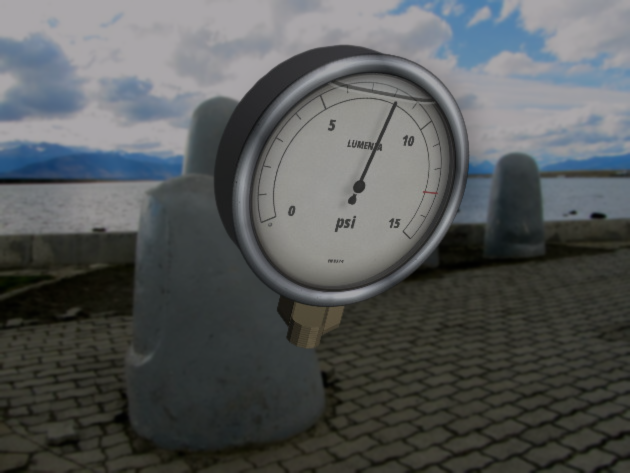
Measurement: 8 psi
